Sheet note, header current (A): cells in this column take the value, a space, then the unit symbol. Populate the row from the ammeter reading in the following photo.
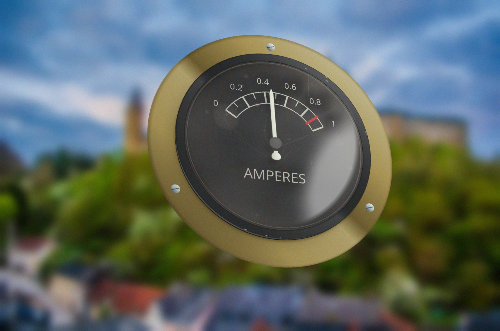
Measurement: 0.45 A
